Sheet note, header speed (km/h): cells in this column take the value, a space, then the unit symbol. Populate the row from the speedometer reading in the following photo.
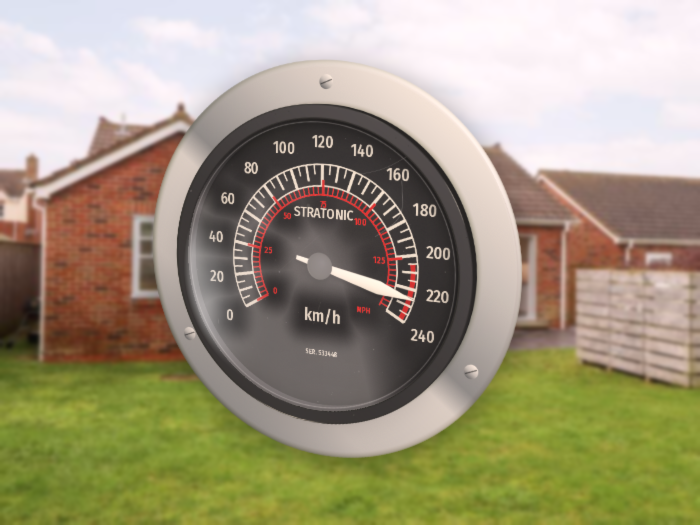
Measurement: 225 km/h
